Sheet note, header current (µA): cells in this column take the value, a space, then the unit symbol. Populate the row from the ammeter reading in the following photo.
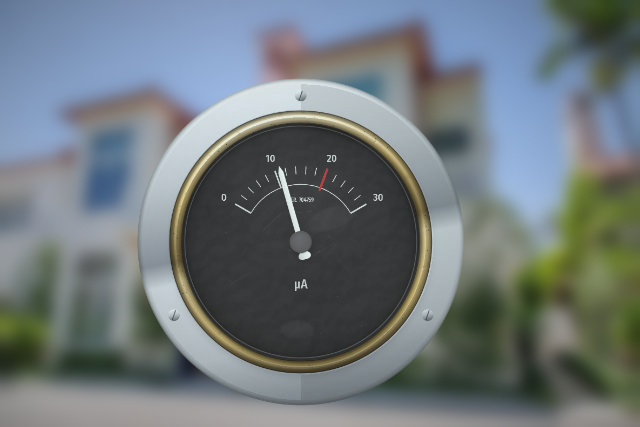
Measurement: 11 µA
